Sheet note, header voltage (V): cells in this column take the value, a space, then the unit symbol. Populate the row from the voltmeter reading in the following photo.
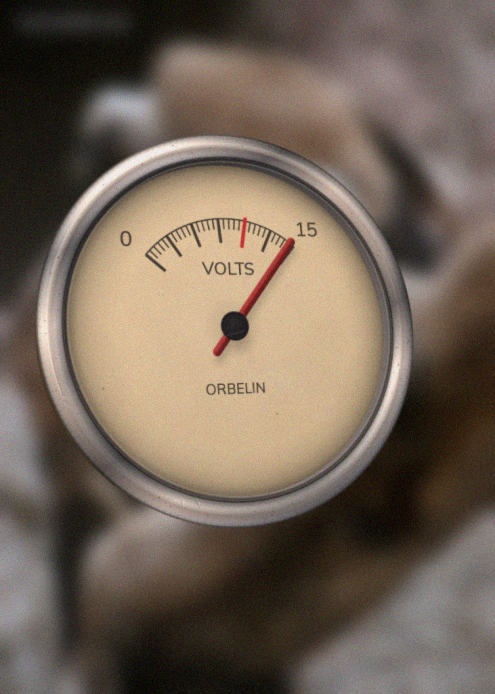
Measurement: 14.5 V
